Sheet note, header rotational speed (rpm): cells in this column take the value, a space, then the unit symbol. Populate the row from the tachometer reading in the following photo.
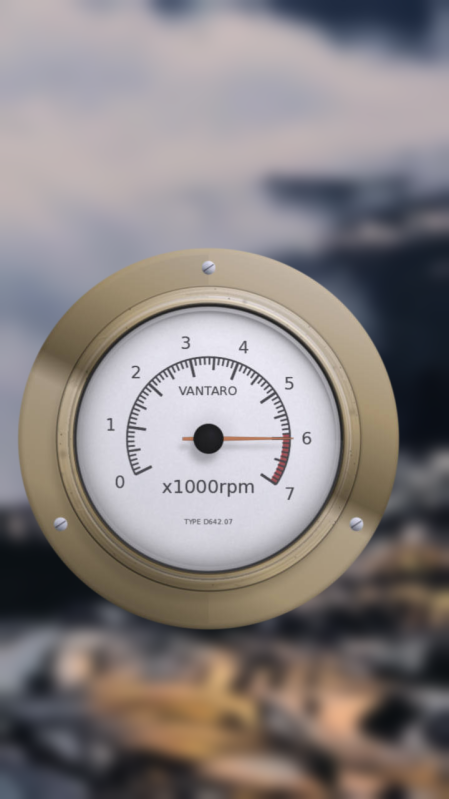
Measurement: 6000 rpm
